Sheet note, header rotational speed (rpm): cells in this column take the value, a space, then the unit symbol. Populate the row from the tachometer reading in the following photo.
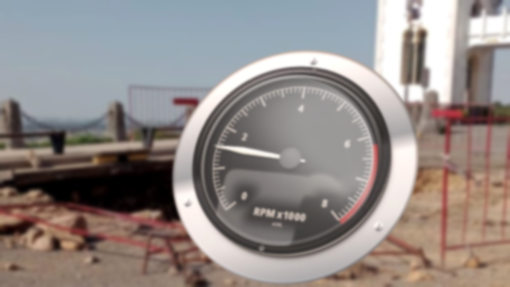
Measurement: 1500 rpm
